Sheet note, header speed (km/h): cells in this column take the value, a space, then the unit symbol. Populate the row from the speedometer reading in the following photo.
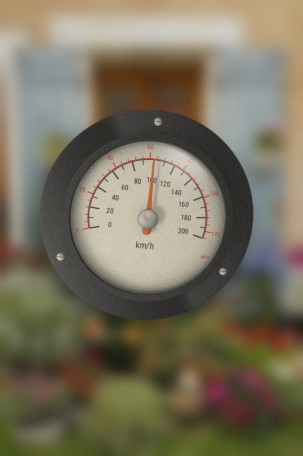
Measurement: 100 km/h
